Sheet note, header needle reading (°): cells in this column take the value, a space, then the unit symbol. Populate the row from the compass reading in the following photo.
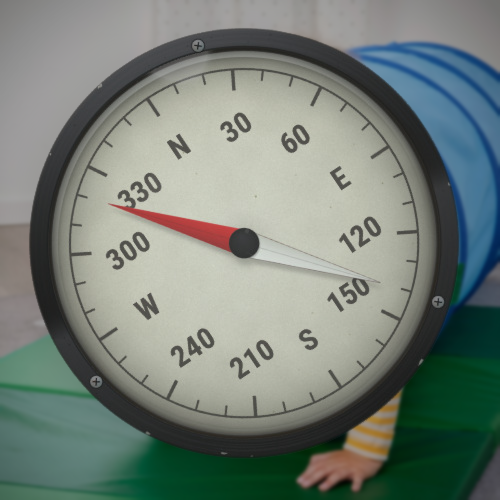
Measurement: 320 °
